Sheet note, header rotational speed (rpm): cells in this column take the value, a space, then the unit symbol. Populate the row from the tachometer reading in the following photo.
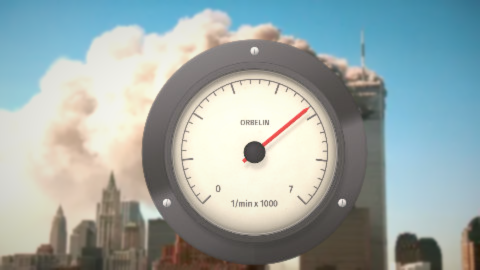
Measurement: 4800 rpm
